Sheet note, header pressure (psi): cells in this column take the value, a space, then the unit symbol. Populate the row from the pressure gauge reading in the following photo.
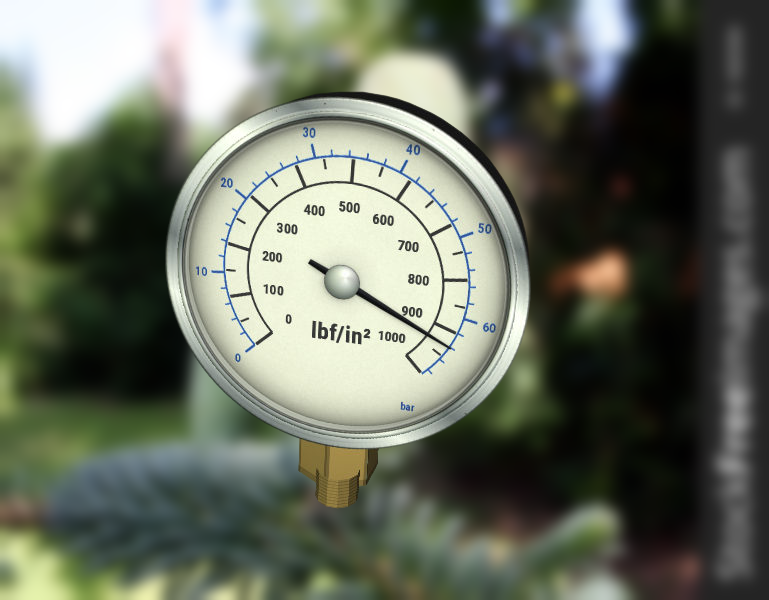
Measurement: 925 psi
